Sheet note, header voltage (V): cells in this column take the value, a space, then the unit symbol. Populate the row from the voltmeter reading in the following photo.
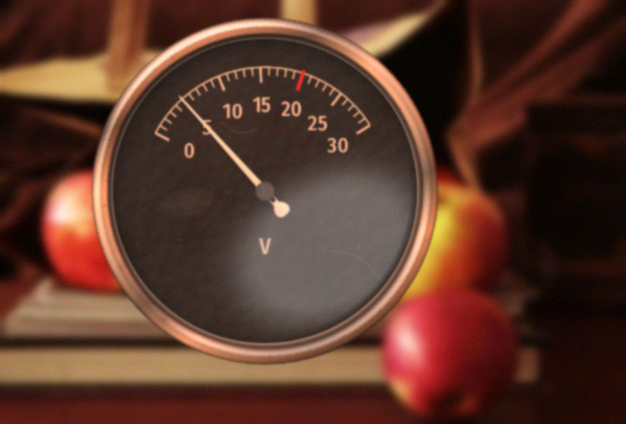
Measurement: 5 V
